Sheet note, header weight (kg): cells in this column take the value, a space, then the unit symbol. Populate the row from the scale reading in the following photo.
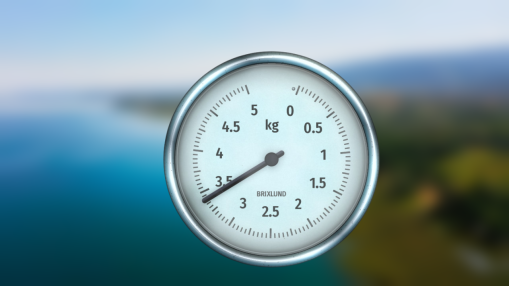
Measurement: 3.4 kg
